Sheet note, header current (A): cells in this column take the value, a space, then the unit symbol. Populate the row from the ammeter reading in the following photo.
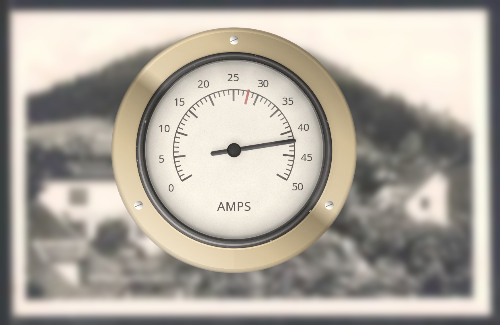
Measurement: 42 A
